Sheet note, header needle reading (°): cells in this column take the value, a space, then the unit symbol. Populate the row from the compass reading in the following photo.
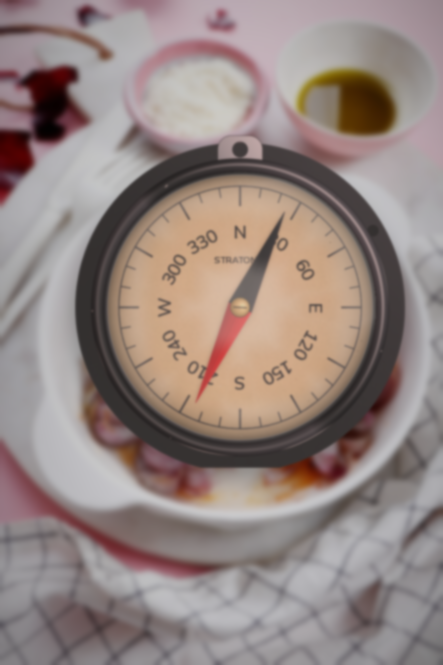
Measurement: 205 °
